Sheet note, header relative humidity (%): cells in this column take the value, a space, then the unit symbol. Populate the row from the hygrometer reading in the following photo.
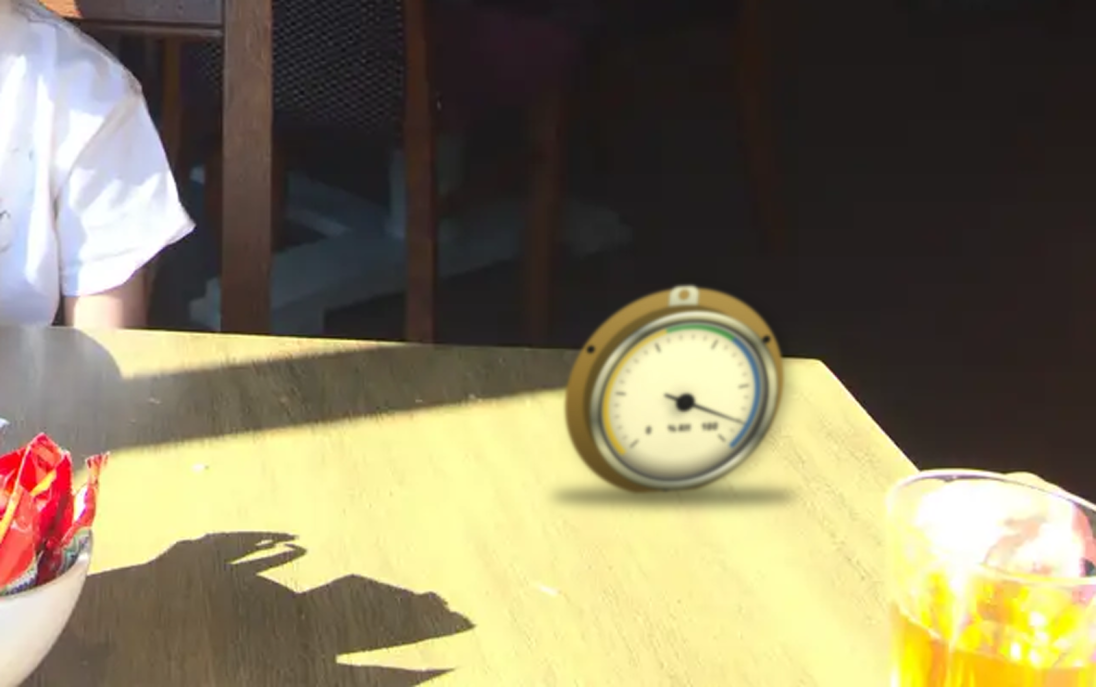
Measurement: 92 %
